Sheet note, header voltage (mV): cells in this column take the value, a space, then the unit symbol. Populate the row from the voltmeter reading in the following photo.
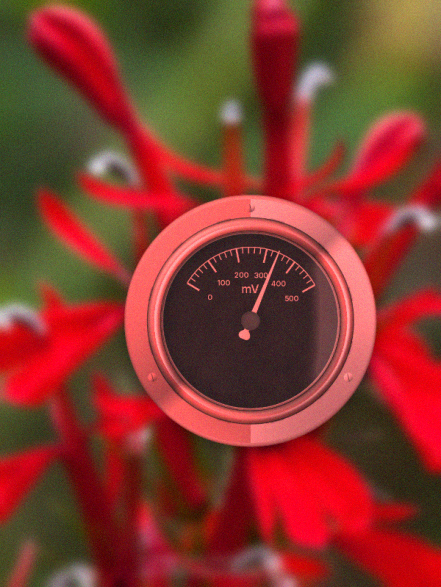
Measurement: 340 mV
